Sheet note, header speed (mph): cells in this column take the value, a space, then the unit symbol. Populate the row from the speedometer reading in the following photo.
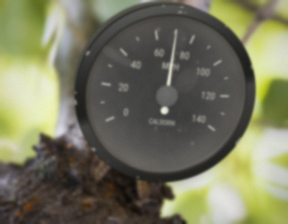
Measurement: 70 mph
